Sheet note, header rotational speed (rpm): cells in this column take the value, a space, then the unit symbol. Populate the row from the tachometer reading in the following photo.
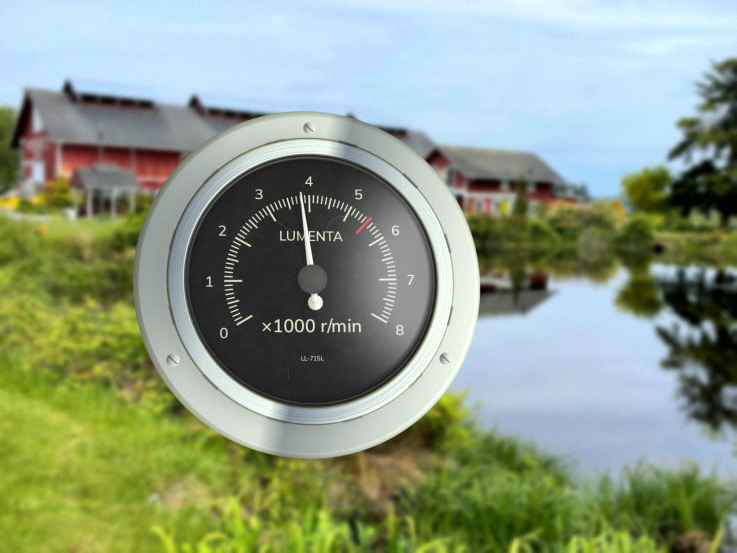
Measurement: 3800 rpm
